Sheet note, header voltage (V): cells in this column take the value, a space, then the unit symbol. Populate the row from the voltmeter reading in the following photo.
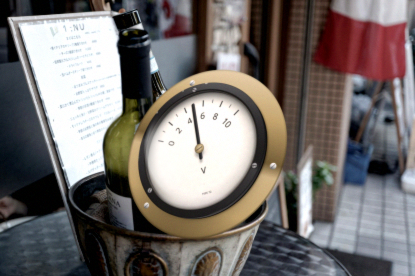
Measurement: 5 V
